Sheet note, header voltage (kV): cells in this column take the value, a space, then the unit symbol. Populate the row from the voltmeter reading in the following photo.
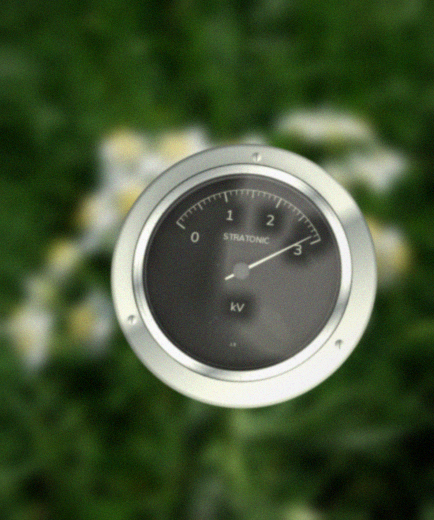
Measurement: 2.9 kV
